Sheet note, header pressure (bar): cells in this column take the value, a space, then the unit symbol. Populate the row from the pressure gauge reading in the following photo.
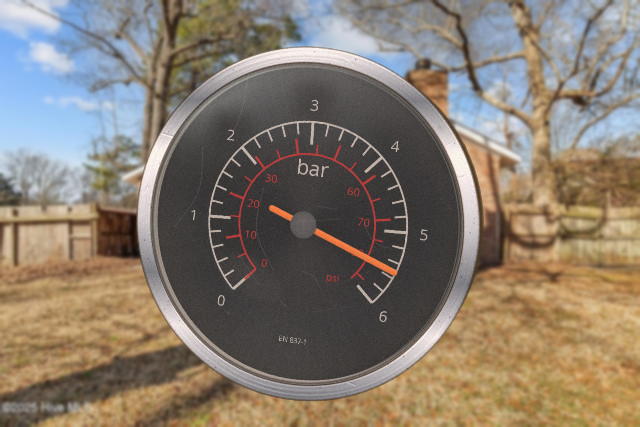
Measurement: 5.5 bar
